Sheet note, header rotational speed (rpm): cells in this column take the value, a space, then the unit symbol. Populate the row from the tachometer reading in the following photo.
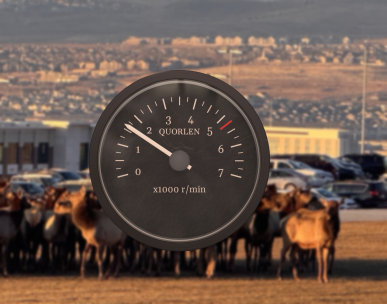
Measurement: 1625 rpm
